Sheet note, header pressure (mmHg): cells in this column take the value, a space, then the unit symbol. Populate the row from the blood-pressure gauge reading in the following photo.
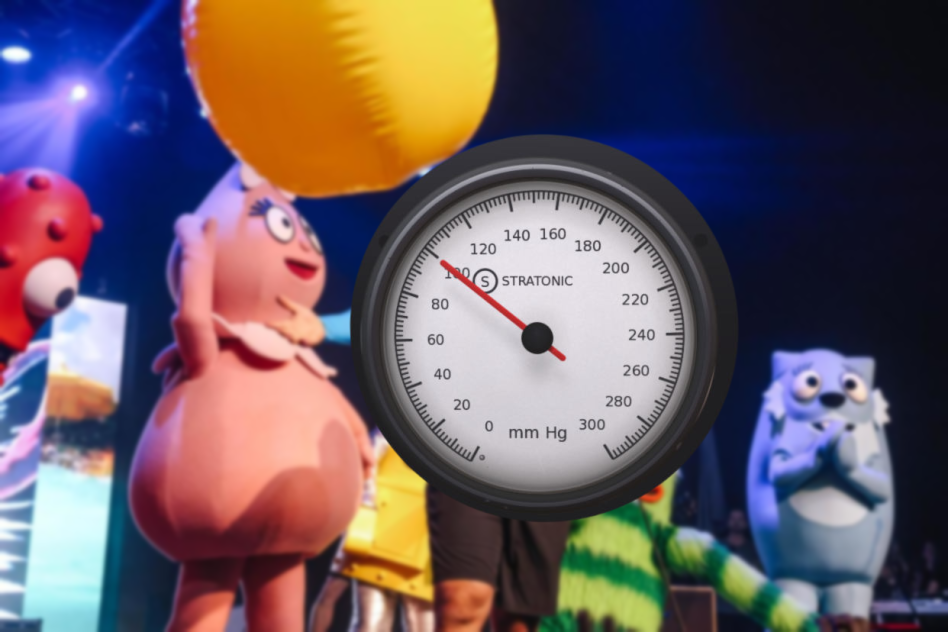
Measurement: 100 mmHg
